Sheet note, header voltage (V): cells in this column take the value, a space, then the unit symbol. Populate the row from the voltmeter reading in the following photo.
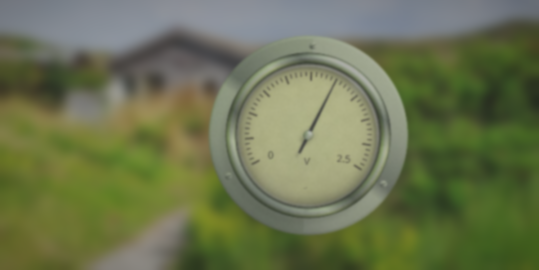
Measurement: 1.5 V
